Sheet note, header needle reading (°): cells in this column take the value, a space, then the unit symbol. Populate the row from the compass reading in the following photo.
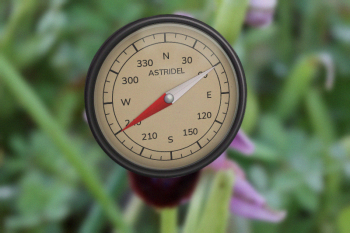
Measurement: 240 °
